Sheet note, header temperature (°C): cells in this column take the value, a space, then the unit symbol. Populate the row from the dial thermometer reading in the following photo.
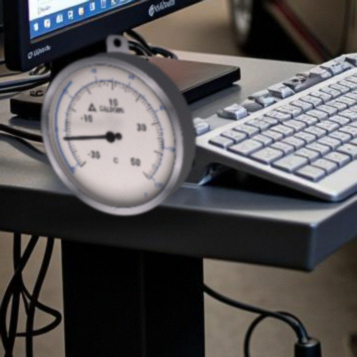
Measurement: -20 °C
